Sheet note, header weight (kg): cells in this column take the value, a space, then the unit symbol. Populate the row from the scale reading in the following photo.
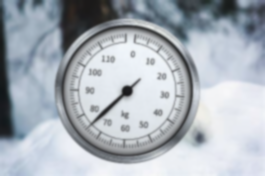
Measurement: 75 kg
